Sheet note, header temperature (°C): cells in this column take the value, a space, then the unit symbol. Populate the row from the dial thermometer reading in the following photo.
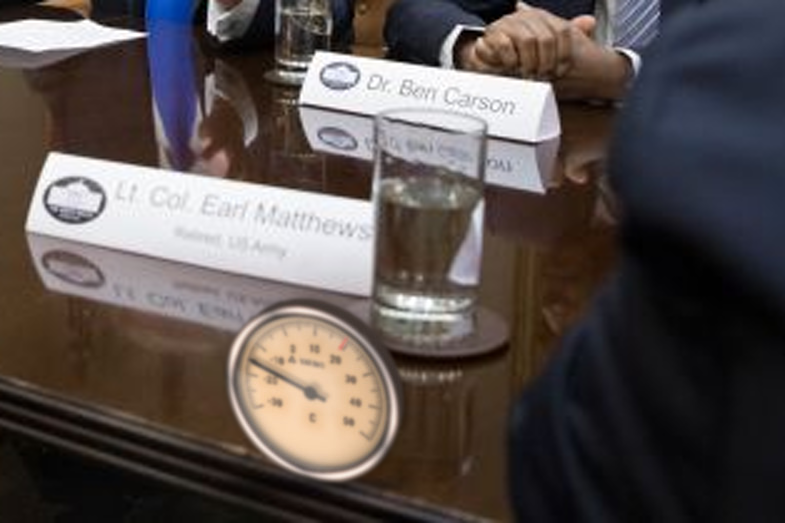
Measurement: -15 °C
